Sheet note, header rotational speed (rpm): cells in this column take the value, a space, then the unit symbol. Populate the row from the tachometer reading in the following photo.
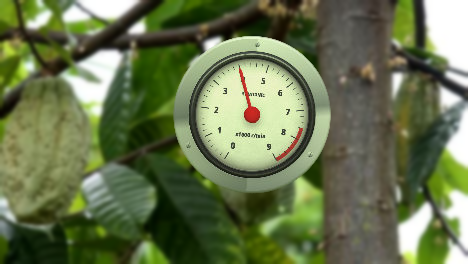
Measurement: 4000 rpm
